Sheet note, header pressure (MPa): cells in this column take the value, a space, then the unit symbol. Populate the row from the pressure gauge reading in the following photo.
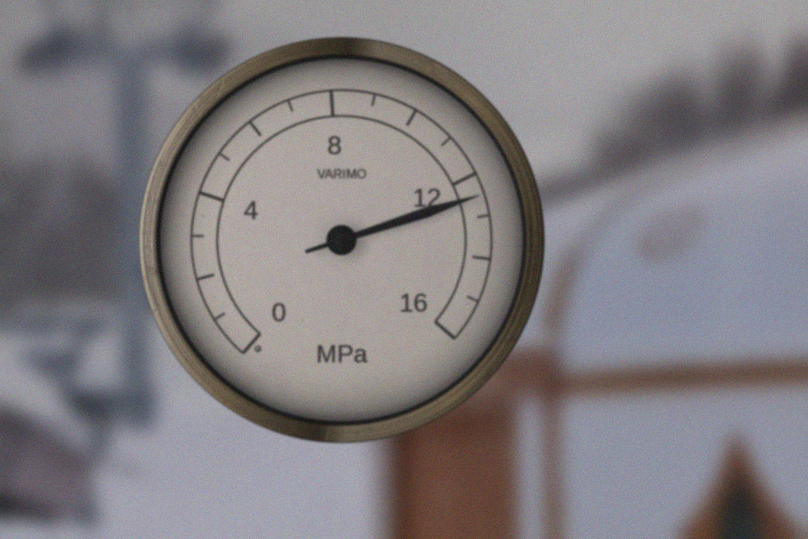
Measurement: 12.5 MPa
